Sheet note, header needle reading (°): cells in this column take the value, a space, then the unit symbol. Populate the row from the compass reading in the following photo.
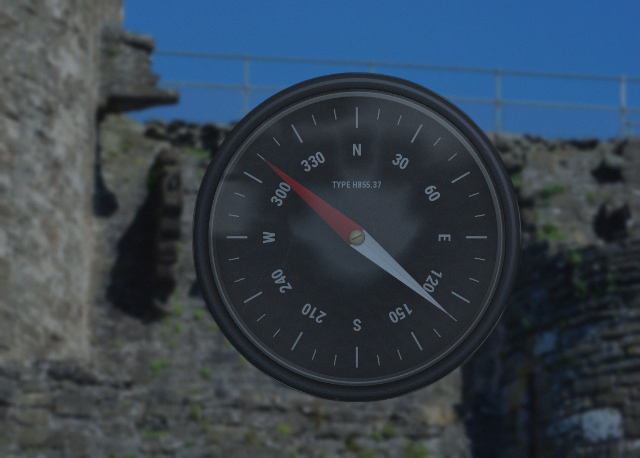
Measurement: 310 °
